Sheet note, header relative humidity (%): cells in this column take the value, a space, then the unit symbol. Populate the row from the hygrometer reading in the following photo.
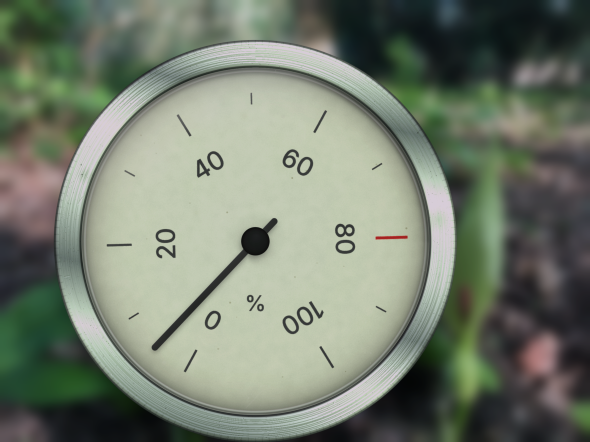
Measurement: 5 %
